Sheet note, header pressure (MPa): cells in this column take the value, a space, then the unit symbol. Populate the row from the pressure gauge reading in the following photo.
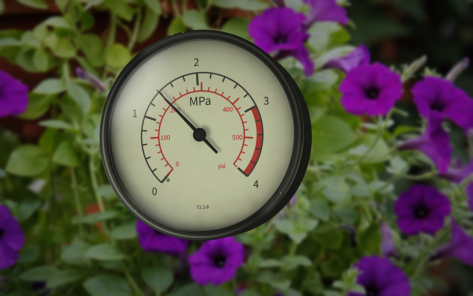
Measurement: 1.4 MPa
